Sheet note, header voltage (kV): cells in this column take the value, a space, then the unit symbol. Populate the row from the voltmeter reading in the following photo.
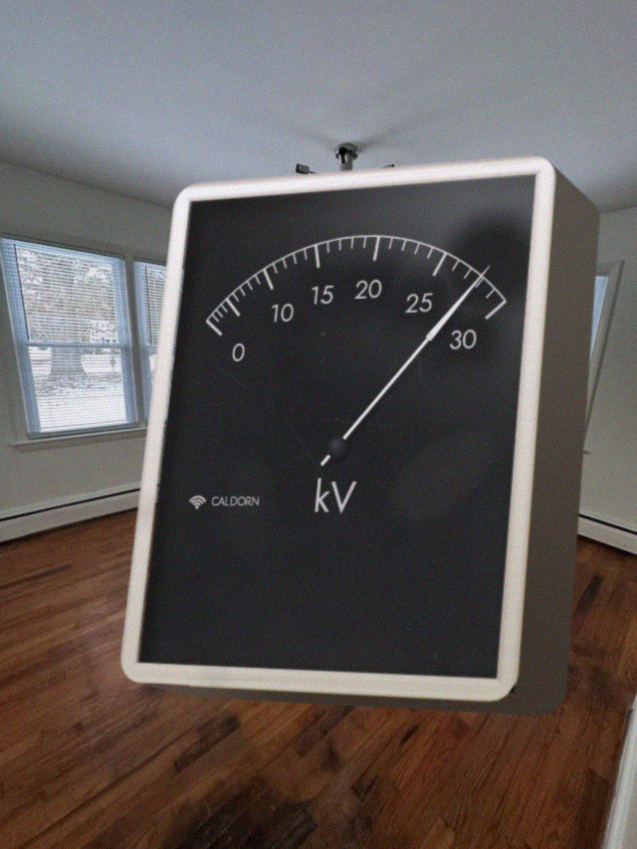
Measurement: 28 kV
